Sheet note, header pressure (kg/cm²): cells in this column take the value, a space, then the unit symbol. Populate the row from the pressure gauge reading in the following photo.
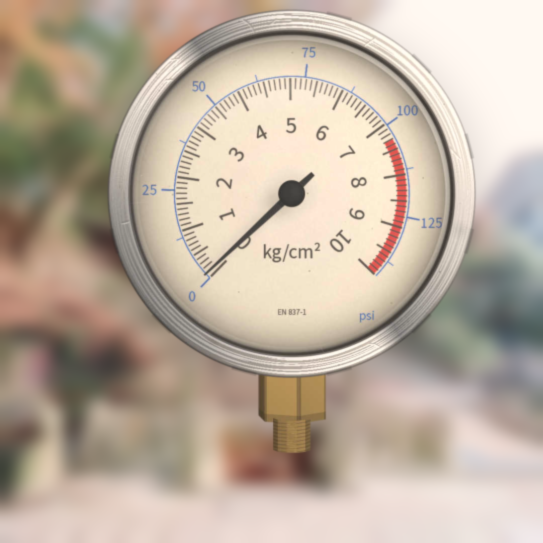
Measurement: 0.1 kg/cm²
